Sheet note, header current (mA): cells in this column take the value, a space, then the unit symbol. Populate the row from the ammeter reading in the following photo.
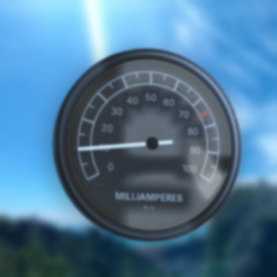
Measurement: 10 mA
